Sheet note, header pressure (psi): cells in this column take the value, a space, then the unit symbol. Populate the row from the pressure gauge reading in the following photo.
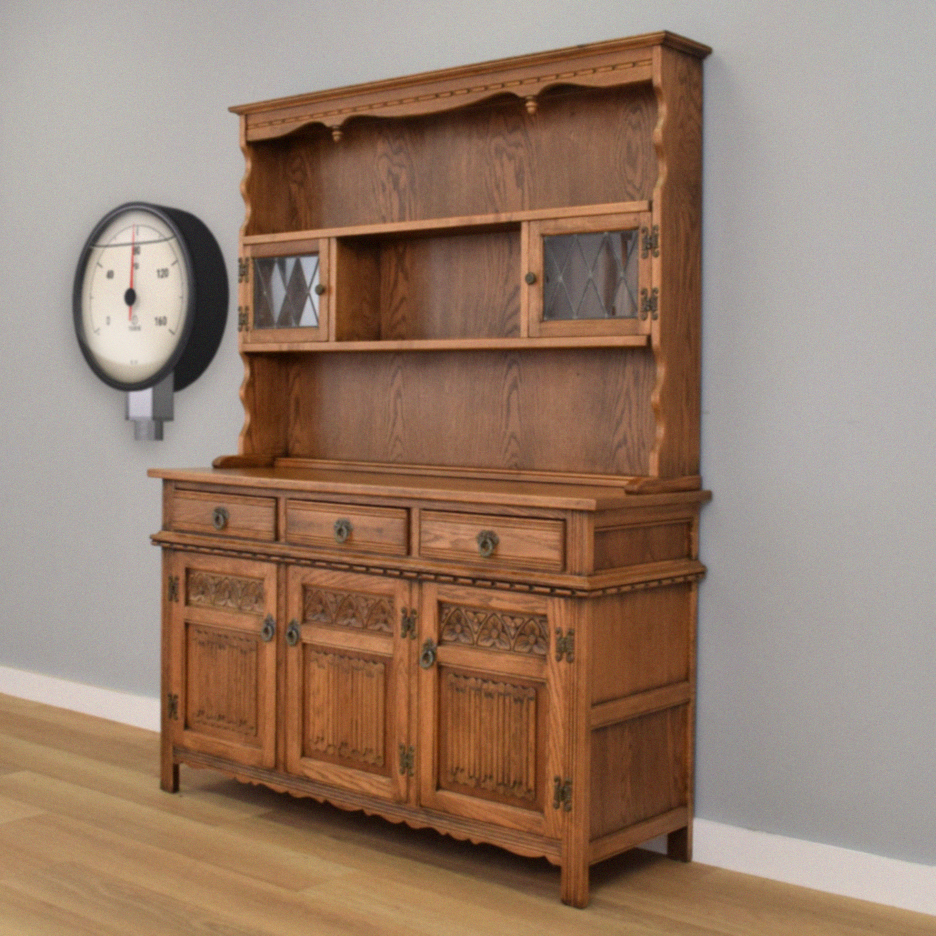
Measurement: 80 psi
